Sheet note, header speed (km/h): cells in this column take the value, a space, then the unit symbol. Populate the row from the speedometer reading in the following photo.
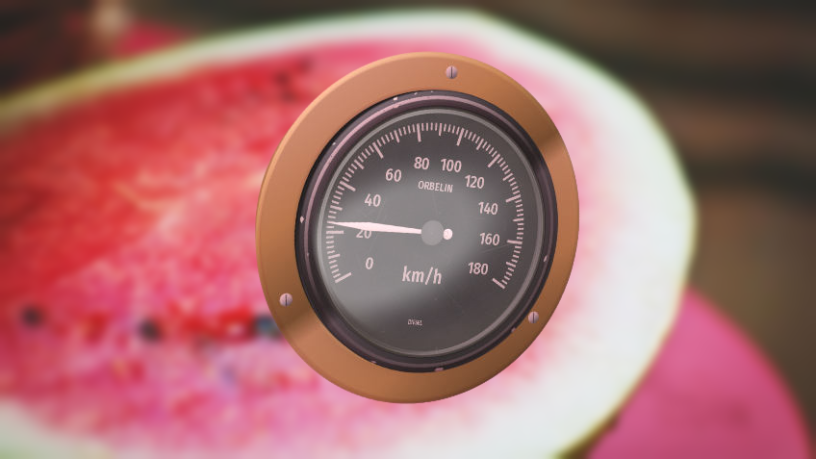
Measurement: 24 km/h
